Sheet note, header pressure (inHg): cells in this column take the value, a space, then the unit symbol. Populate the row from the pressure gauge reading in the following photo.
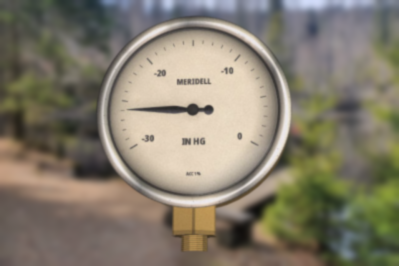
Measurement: -26 inHg
